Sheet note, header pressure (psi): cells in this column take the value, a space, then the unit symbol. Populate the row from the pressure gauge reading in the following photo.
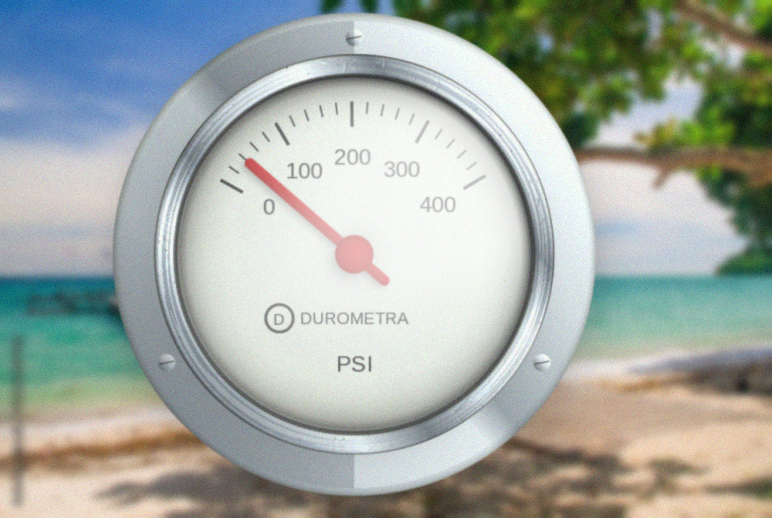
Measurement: 40 psi
